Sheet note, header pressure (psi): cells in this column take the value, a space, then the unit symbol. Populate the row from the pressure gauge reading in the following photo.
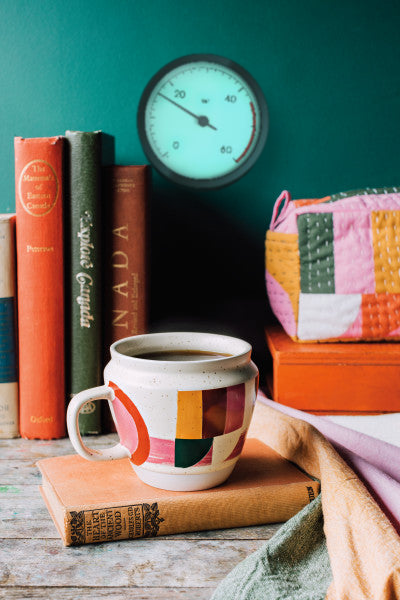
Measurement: 16 psi
